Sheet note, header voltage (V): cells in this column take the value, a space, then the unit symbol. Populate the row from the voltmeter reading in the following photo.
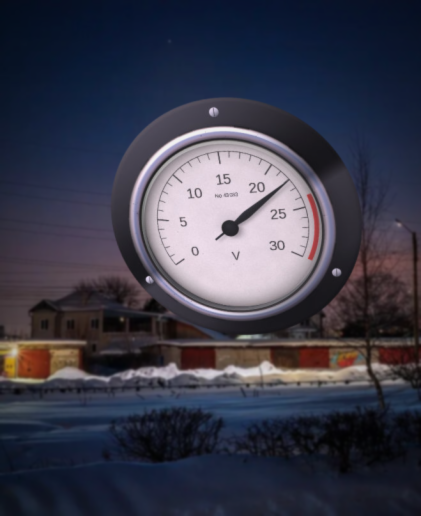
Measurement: 22 V
